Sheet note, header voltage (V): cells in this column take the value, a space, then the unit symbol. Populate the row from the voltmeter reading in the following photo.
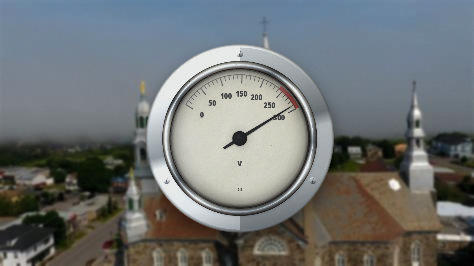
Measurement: 290 V
